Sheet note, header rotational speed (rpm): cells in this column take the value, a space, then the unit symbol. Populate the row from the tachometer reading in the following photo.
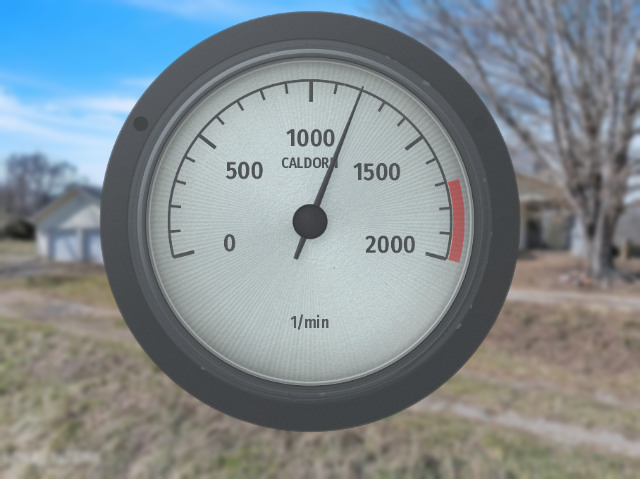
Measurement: 1200 rpm
